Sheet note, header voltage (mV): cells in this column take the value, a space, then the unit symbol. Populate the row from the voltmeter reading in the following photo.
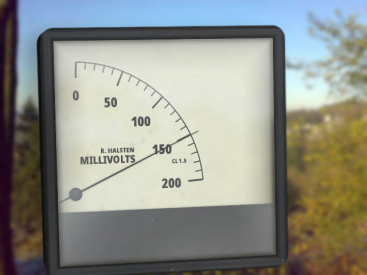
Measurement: 150 mV
